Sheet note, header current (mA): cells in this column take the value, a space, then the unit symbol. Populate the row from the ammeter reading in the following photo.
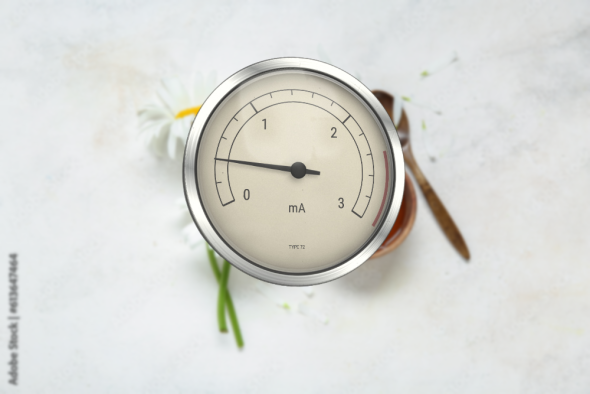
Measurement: 0.4 mA
